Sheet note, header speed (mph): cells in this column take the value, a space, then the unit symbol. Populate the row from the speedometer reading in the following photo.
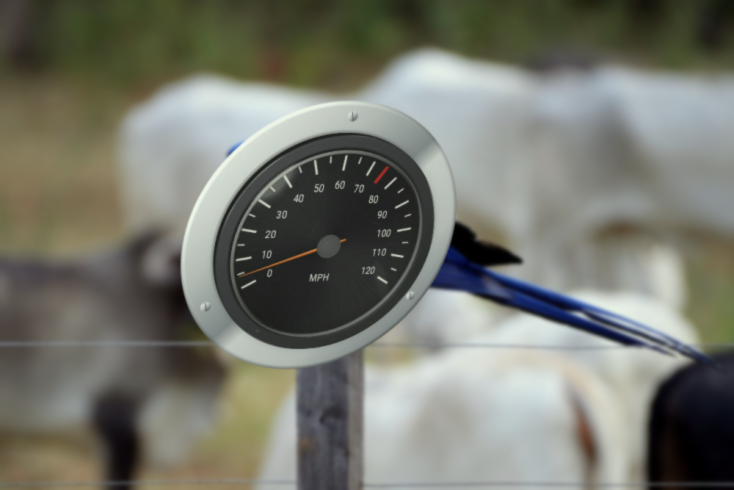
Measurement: 5 mph
